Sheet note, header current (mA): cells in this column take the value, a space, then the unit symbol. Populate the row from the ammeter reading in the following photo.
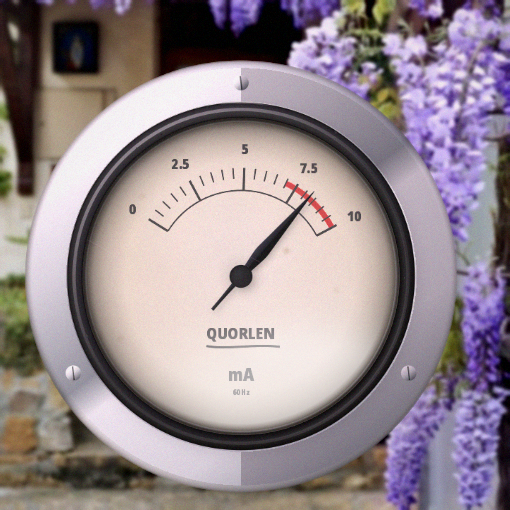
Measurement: 8.25 mA
